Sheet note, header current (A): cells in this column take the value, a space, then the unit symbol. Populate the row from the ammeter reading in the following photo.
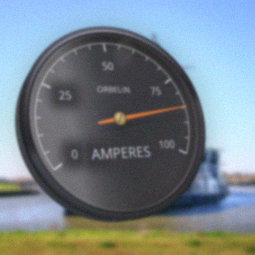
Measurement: 85 A
